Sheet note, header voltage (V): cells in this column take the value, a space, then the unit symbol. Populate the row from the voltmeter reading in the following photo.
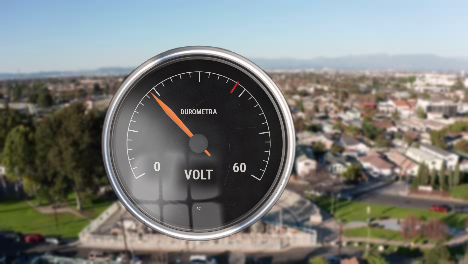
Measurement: 19 V
